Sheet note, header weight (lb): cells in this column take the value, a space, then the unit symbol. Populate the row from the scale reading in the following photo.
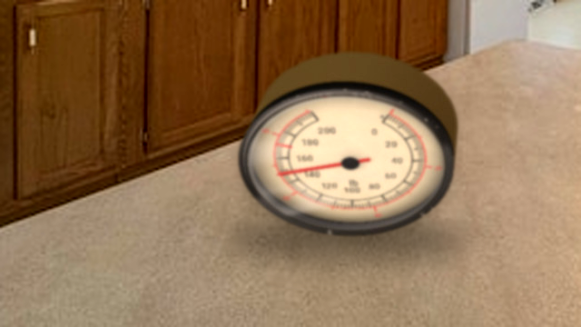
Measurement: 150 lb
